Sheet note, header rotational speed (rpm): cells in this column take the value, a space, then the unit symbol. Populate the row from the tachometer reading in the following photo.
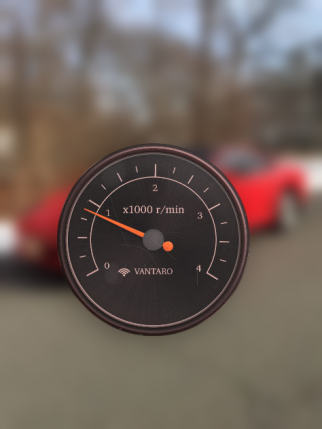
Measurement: 875 rpm
